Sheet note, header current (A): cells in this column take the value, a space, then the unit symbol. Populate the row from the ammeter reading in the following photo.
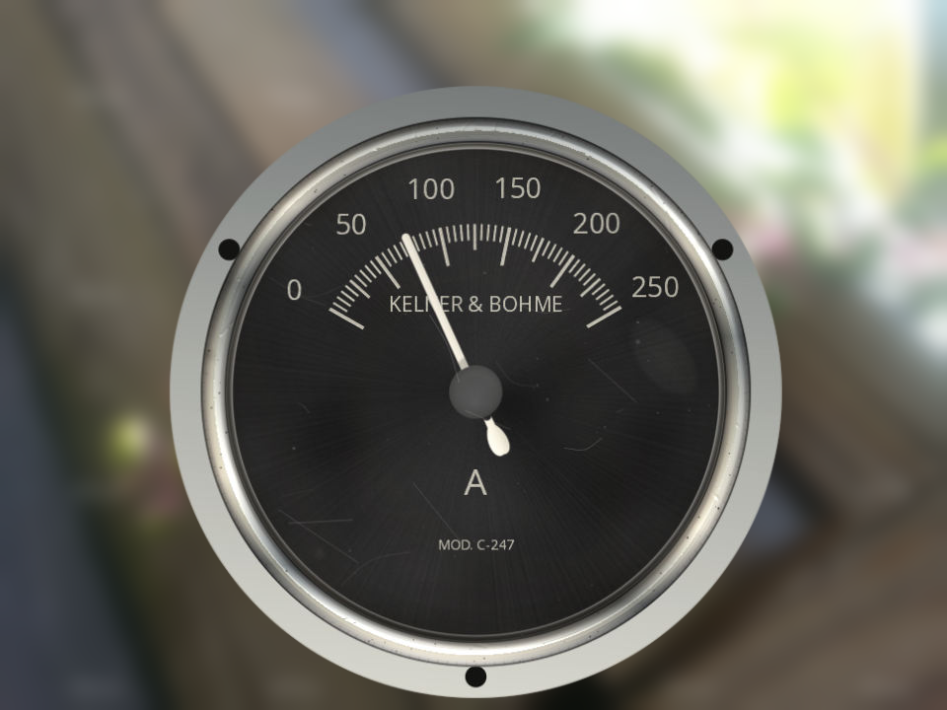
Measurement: 75 A
